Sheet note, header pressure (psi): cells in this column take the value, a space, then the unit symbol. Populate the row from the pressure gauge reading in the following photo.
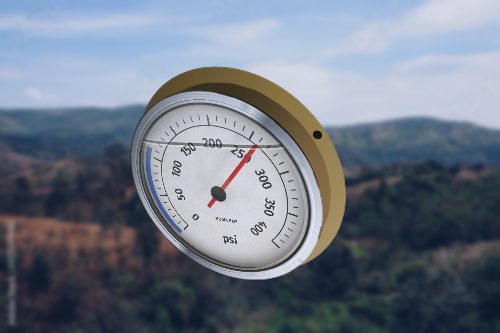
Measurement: 260 psi
